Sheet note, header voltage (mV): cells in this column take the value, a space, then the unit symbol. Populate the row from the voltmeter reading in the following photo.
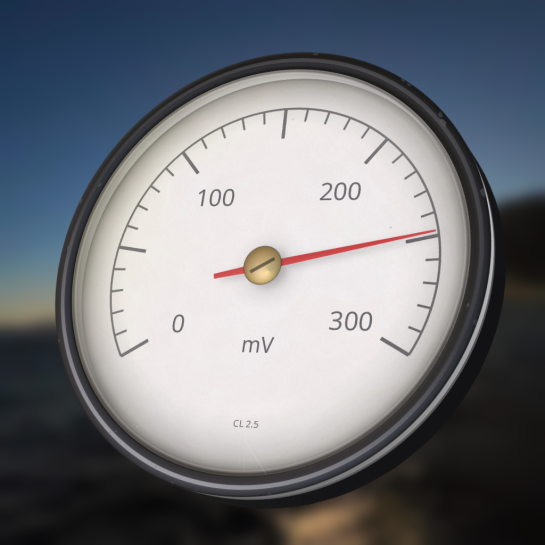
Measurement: 250 mV
